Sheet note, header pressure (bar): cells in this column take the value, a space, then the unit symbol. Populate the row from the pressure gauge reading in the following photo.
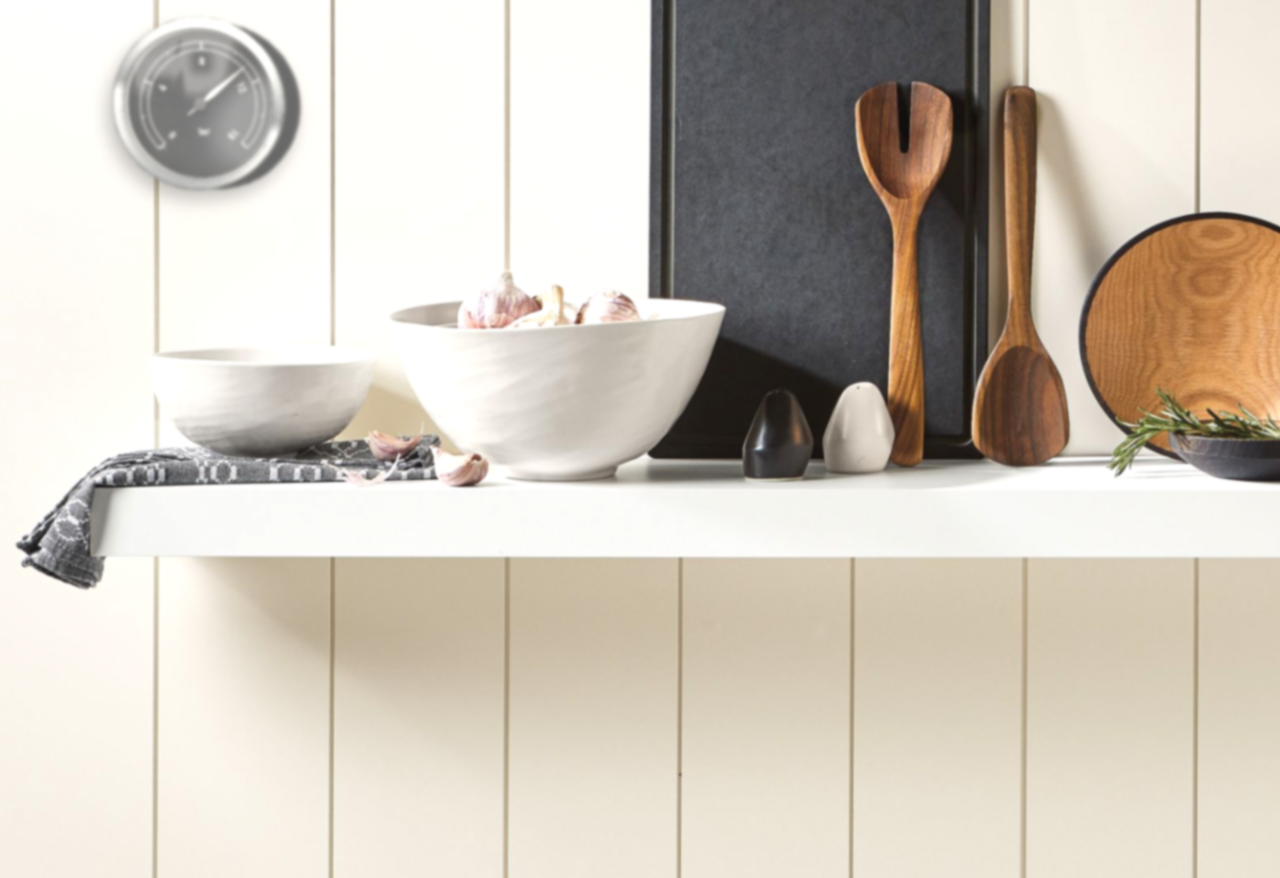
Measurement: 11 bar
